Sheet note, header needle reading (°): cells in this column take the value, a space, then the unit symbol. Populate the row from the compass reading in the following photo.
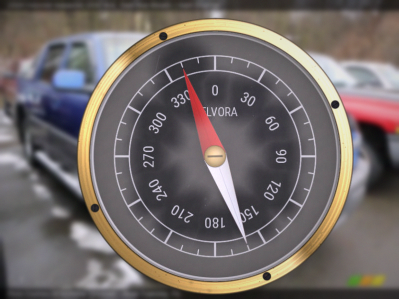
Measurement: 340 °
